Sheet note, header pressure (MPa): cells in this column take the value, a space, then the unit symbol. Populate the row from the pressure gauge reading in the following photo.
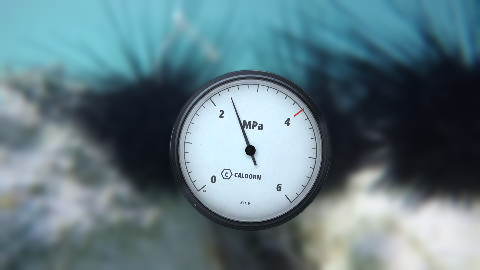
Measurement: 2.4 MPa
